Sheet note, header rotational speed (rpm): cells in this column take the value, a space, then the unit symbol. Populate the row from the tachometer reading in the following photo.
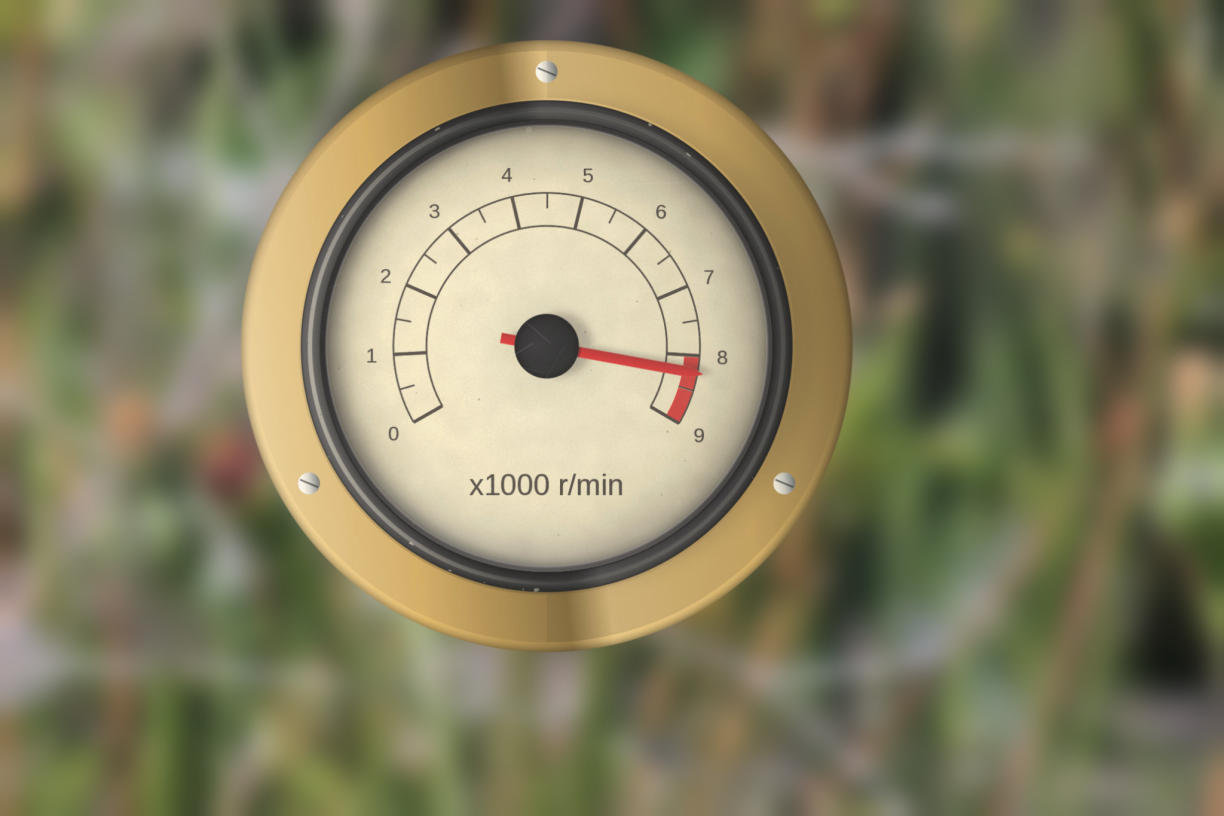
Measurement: 8250 rpm
